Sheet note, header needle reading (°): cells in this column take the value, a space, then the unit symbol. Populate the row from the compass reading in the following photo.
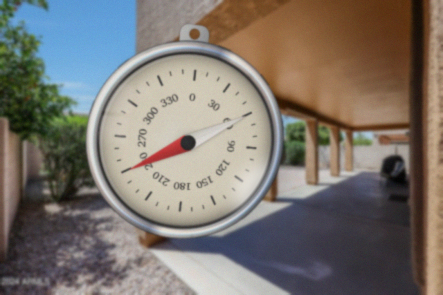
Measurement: 240 °
